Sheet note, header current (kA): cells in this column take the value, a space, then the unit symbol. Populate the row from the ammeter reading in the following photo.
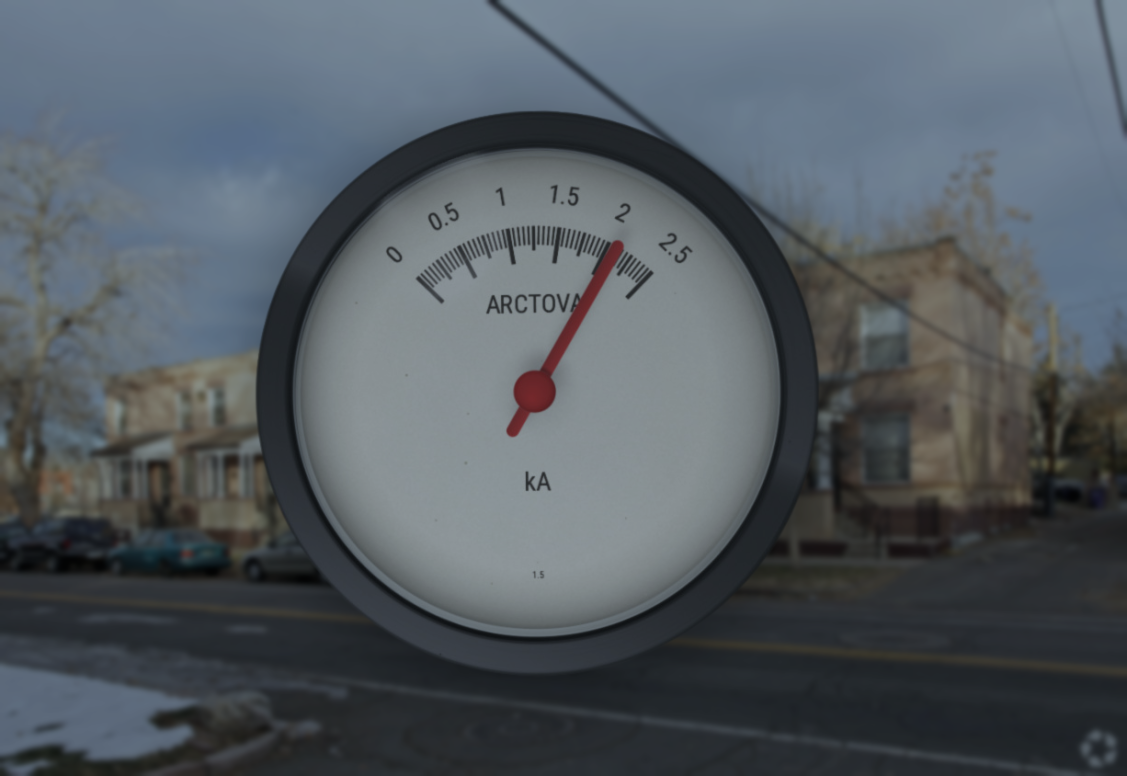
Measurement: 2.1 kA
